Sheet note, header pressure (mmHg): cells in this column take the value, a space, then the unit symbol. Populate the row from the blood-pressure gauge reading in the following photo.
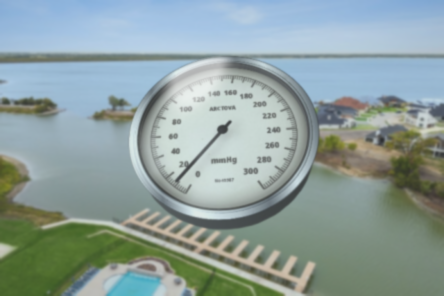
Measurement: 10 mmHg
